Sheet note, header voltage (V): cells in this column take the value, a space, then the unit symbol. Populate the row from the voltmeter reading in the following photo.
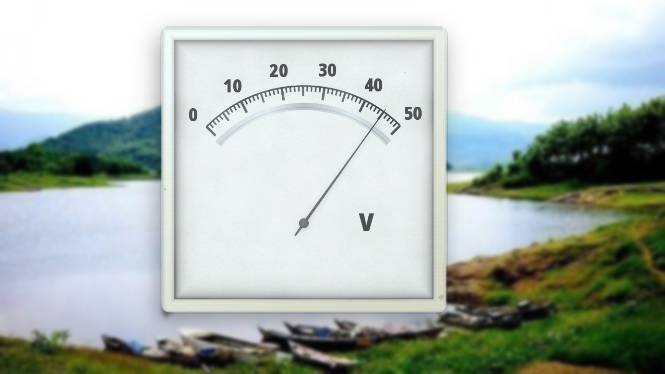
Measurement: 45 V
